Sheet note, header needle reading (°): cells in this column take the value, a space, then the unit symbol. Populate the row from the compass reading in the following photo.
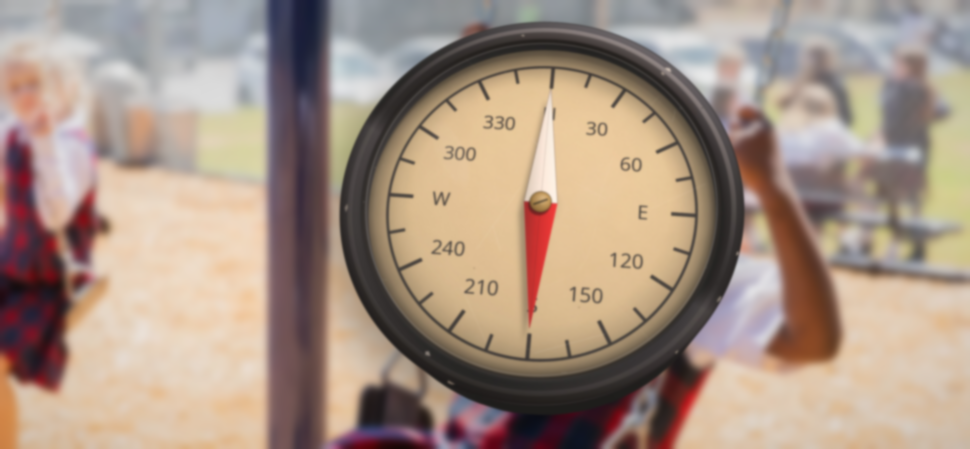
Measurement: 180 °
